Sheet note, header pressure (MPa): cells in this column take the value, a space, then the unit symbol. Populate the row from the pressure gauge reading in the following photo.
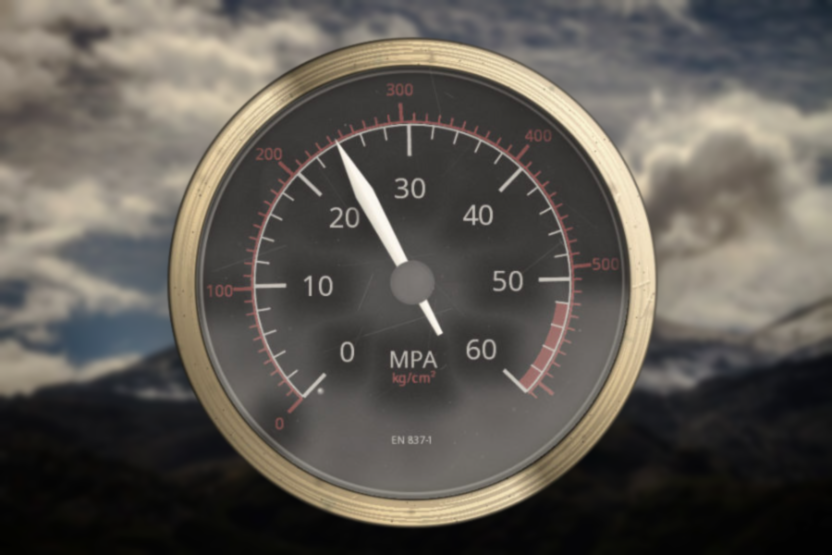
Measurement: 24 MPa
